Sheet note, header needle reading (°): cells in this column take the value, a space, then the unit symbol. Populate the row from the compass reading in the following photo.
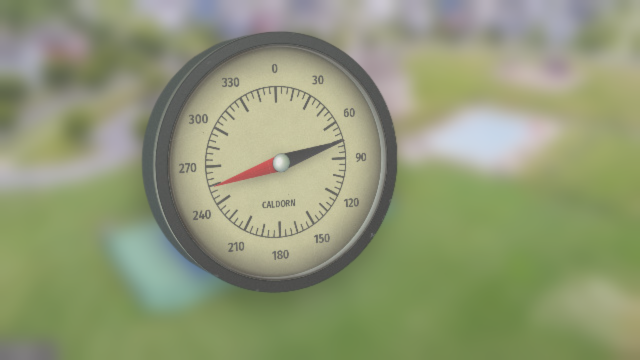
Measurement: 255 °
